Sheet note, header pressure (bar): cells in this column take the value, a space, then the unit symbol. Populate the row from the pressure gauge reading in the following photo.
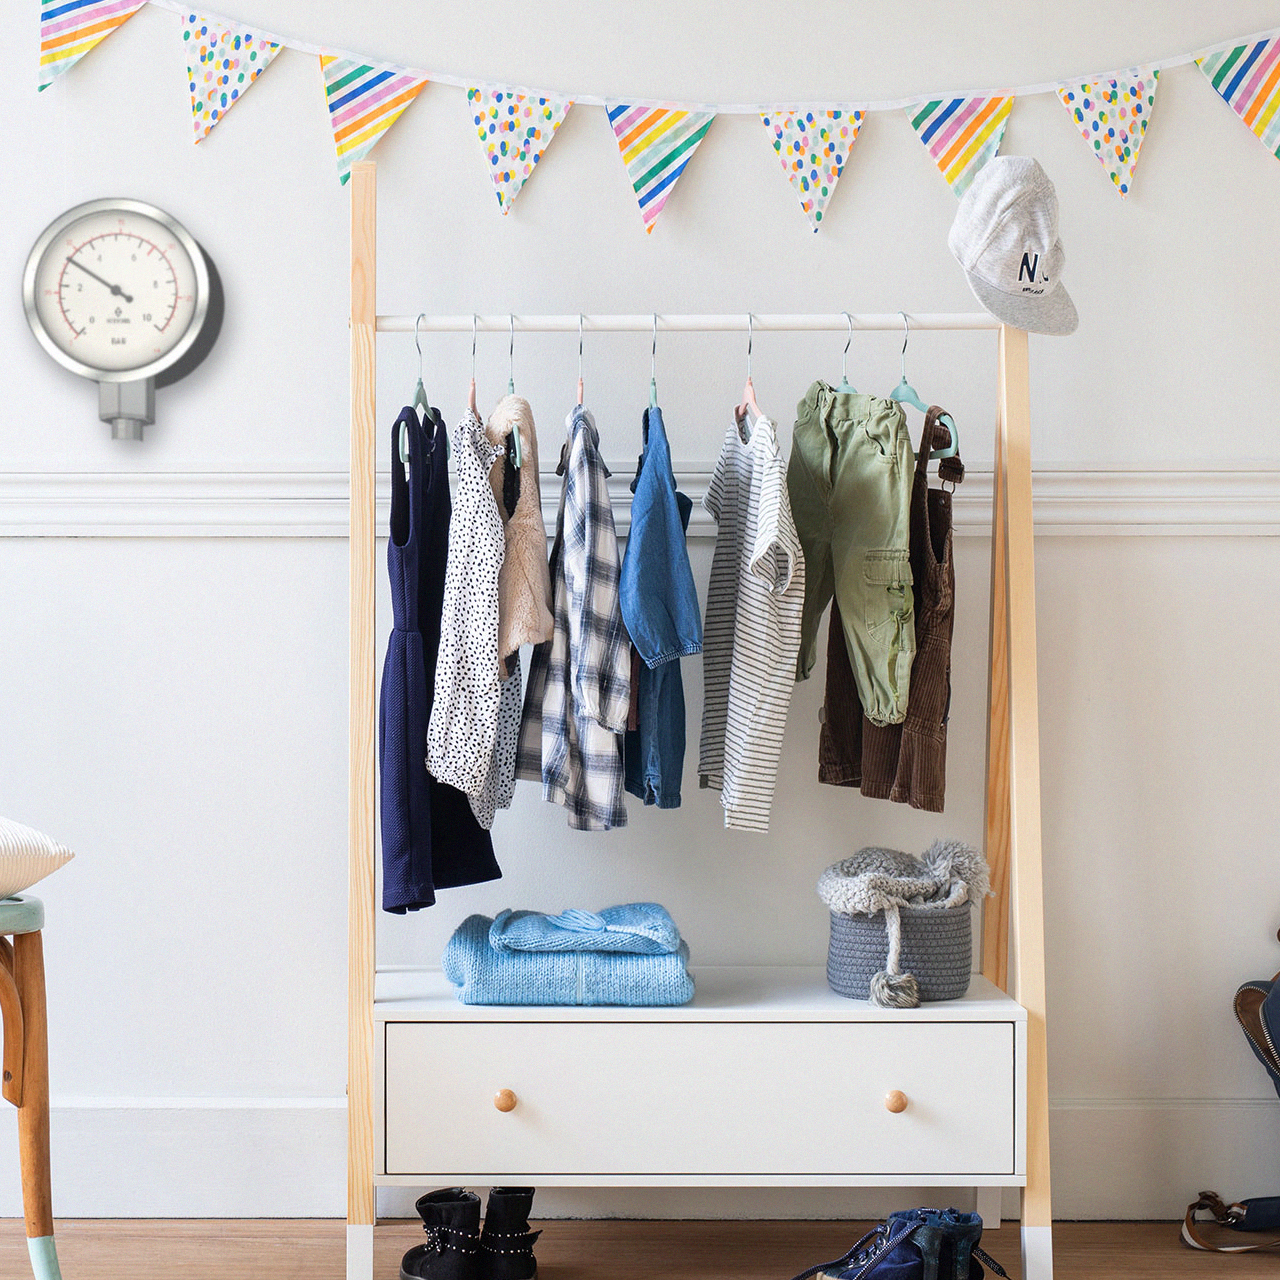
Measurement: 3 bar
